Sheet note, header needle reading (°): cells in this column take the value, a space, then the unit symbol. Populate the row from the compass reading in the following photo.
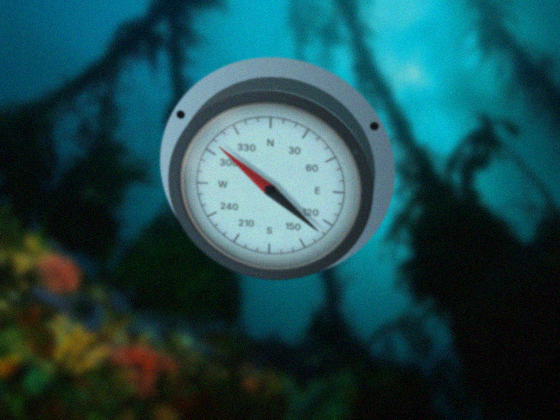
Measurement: 310 °
